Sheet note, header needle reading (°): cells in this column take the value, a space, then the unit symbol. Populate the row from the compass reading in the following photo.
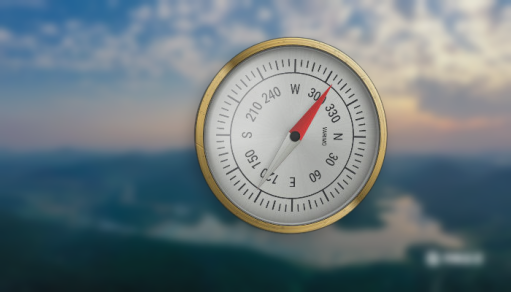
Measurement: 305 °
